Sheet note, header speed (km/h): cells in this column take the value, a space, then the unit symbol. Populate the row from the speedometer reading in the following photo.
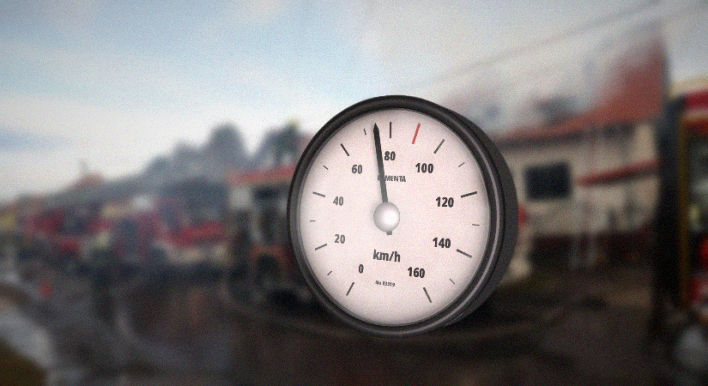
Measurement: 75 km/h
